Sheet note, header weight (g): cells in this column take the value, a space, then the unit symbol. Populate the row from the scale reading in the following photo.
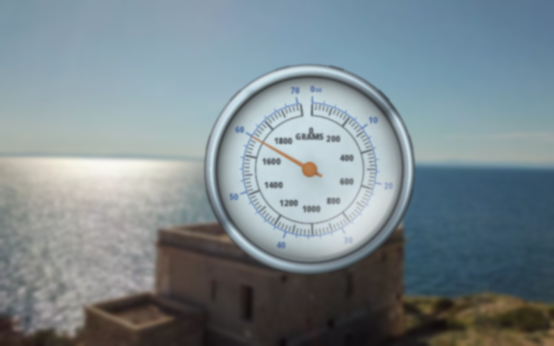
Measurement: 1700 g
